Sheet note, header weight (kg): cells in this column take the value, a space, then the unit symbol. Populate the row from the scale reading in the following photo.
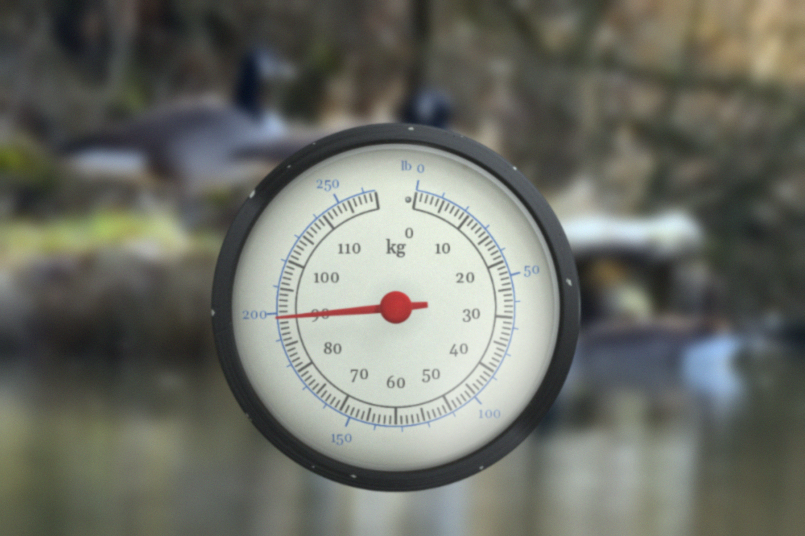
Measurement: 90 kg
